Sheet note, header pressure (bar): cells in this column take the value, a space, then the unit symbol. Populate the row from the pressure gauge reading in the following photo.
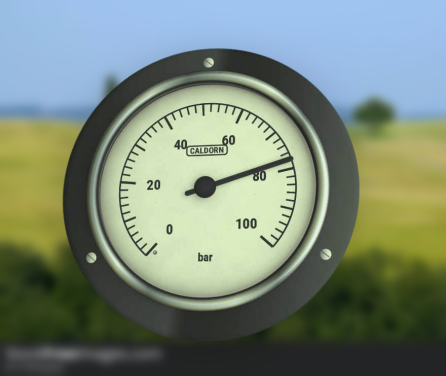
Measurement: 78 bar
